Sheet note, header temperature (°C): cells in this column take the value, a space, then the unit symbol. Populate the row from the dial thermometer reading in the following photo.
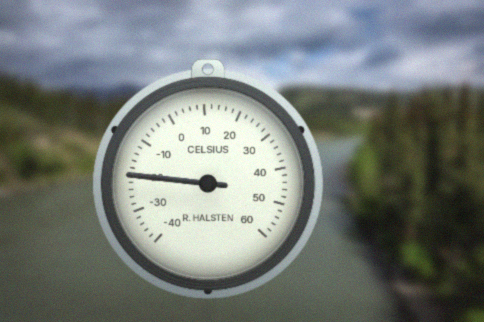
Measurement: -20 °C
